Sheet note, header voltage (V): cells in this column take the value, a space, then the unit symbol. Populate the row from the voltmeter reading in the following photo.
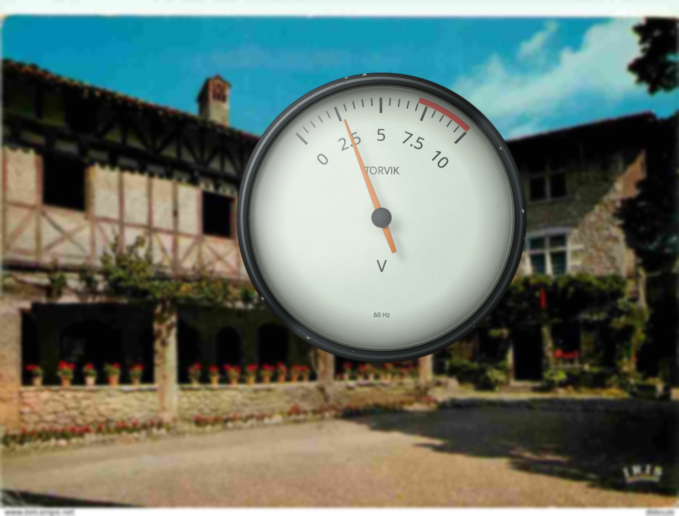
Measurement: 2.75 V
